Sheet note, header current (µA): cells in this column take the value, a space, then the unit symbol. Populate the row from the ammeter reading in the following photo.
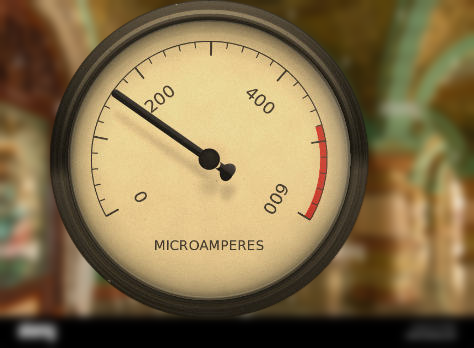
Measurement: 160 µA
